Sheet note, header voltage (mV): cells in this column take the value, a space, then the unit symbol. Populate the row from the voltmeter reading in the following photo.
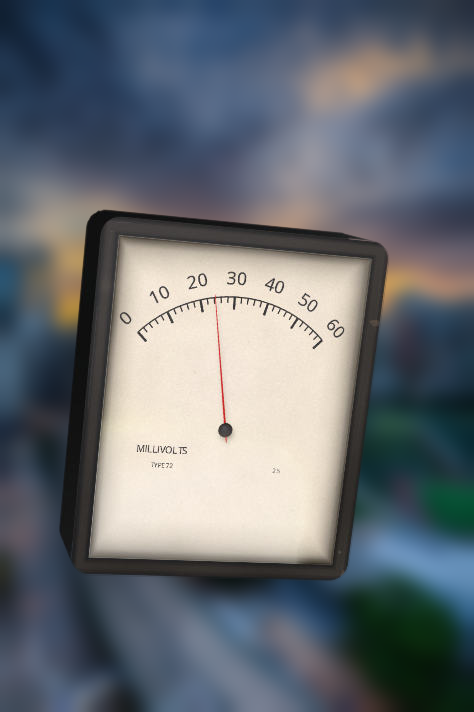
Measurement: 24 mV
